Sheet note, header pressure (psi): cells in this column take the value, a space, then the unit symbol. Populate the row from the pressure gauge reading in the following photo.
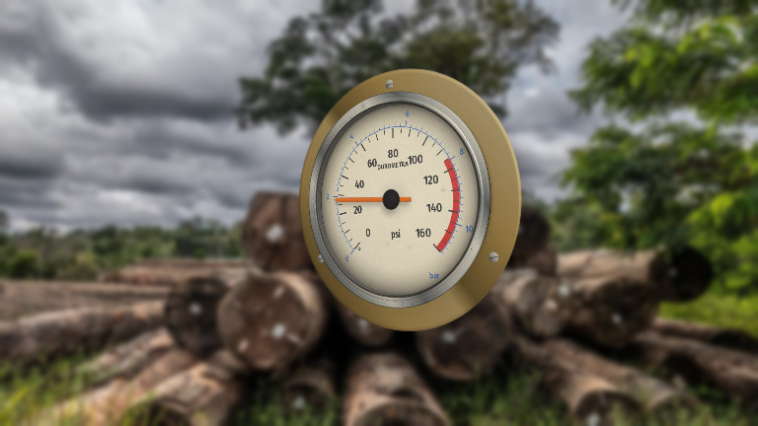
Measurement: 27.5 psi
